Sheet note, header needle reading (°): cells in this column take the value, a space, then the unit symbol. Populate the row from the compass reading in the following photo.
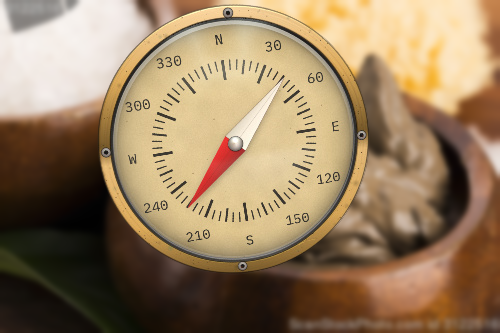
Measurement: 225 °
